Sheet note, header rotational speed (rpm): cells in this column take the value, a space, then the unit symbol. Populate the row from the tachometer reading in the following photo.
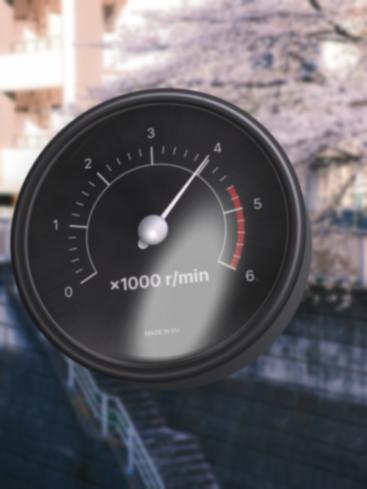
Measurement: 4000 rpm
